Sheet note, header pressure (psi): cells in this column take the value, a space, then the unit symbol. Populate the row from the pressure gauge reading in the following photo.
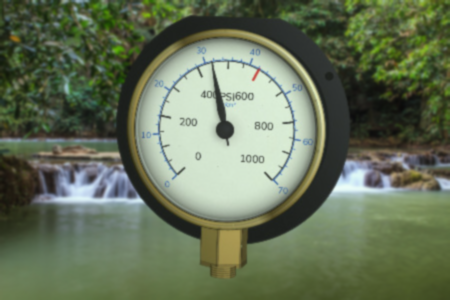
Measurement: 450 psi
